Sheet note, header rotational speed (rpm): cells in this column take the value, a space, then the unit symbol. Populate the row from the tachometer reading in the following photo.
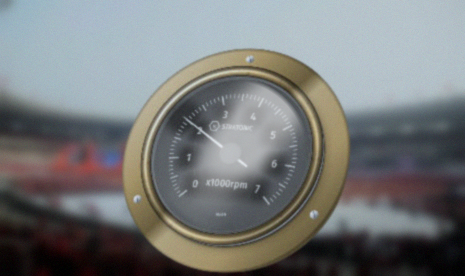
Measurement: 2000 rpm
